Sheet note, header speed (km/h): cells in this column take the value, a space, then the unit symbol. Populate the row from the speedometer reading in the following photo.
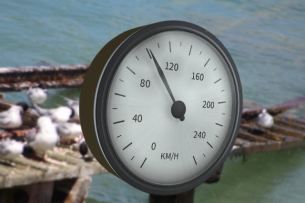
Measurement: 100 km/h
